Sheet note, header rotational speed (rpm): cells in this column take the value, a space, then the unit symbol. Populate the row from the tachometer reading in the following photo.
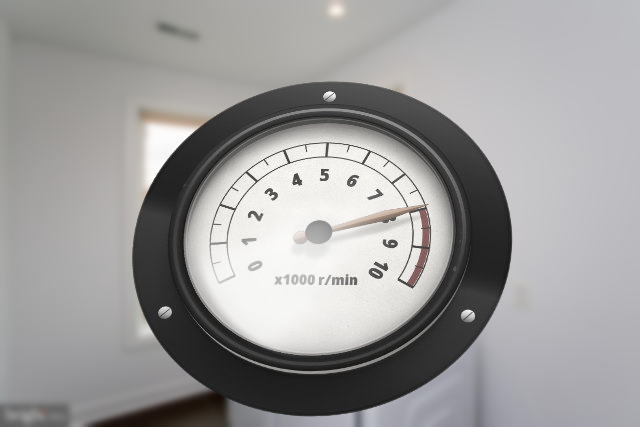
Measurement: 8000 rpm
